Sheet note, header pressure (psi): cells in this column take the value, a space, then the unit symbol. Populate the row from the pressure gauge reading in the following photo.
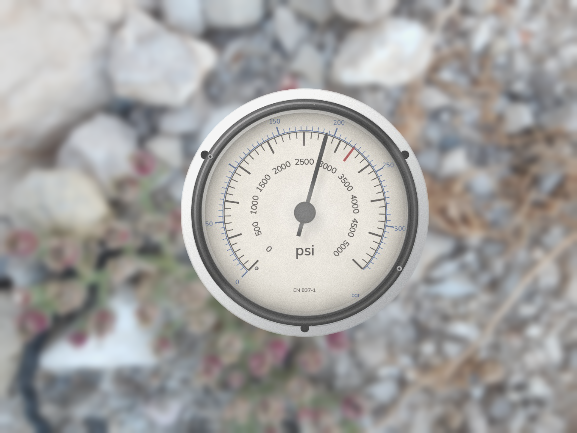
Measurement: 2800 psi
